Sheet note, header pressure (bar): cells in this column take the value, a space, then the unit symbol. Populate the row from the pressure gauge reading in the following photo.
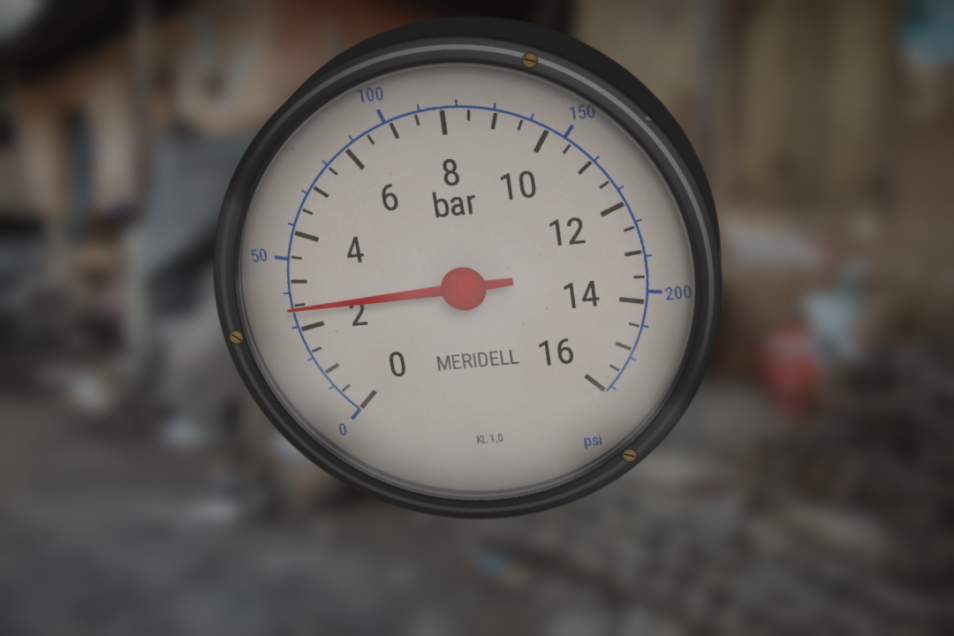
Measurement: 2.5 bar
